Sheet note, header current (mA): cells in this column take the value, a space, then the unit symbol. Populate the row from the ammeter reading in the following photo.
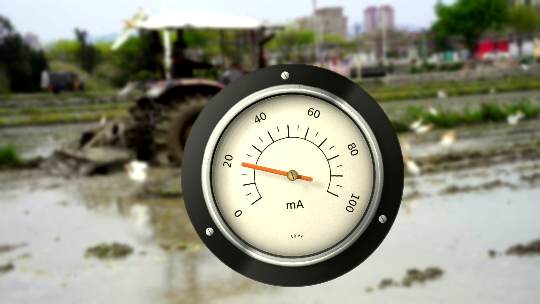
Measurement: 20 mA
